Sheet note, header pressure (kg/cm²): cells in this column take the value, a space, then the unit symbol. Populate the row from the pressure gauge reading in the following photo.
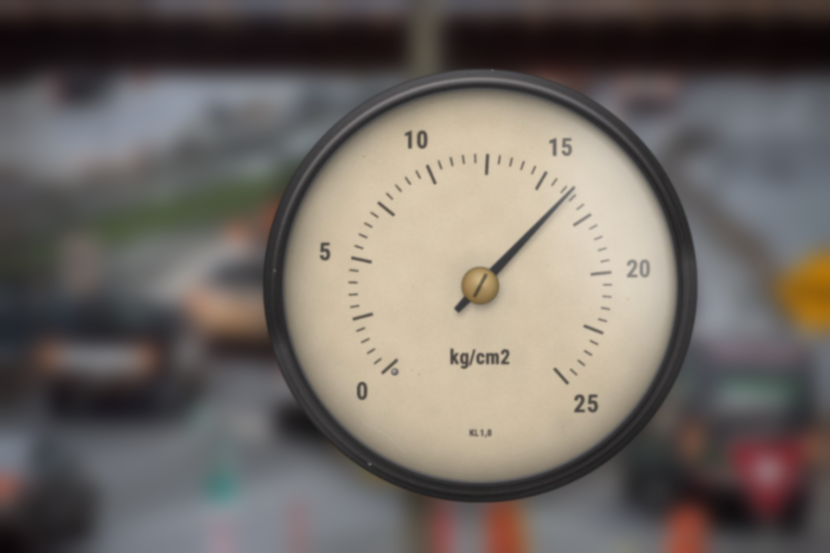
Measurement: 16.25 kg/cm²
